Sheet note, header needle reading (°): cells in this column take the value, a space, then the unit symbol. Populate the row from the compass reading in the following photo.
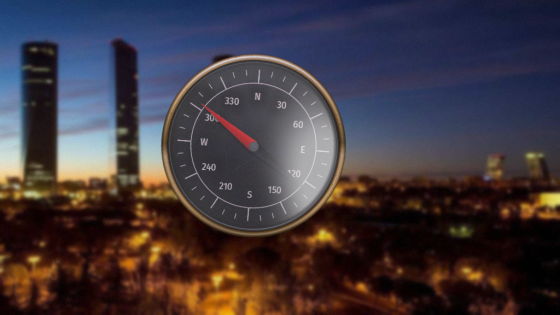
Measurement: 305 °
